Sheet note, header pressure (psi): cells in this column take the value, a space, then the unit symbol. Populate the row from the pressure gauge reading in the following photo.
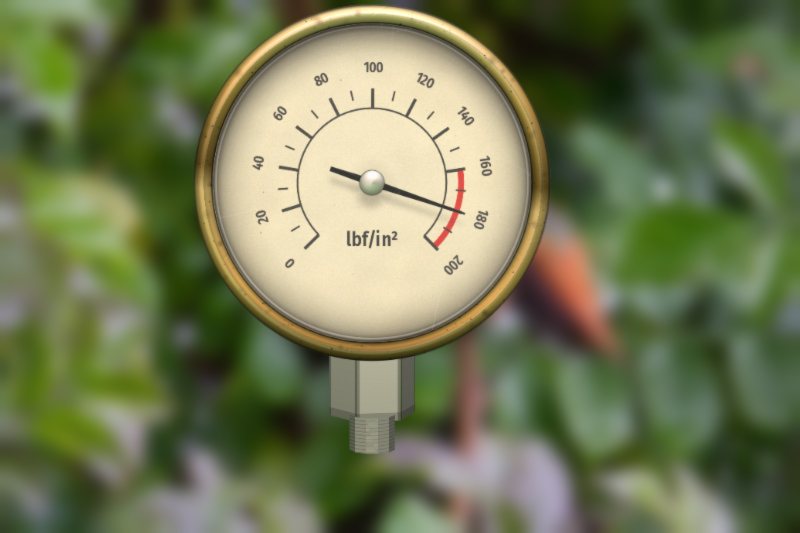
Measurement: 180 psi
